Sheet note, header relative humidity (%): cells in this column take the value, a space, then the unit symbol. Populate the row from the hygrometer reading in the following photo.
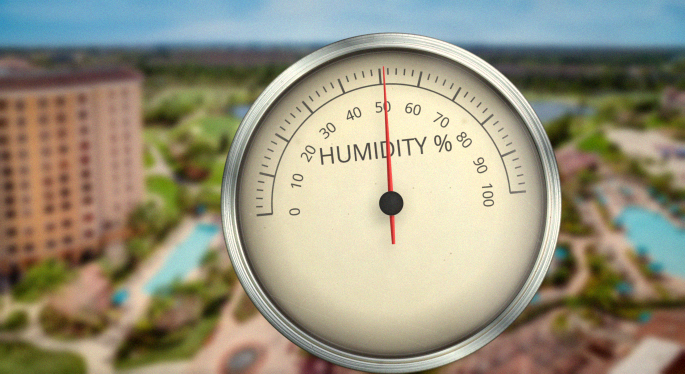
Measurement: 51 %
